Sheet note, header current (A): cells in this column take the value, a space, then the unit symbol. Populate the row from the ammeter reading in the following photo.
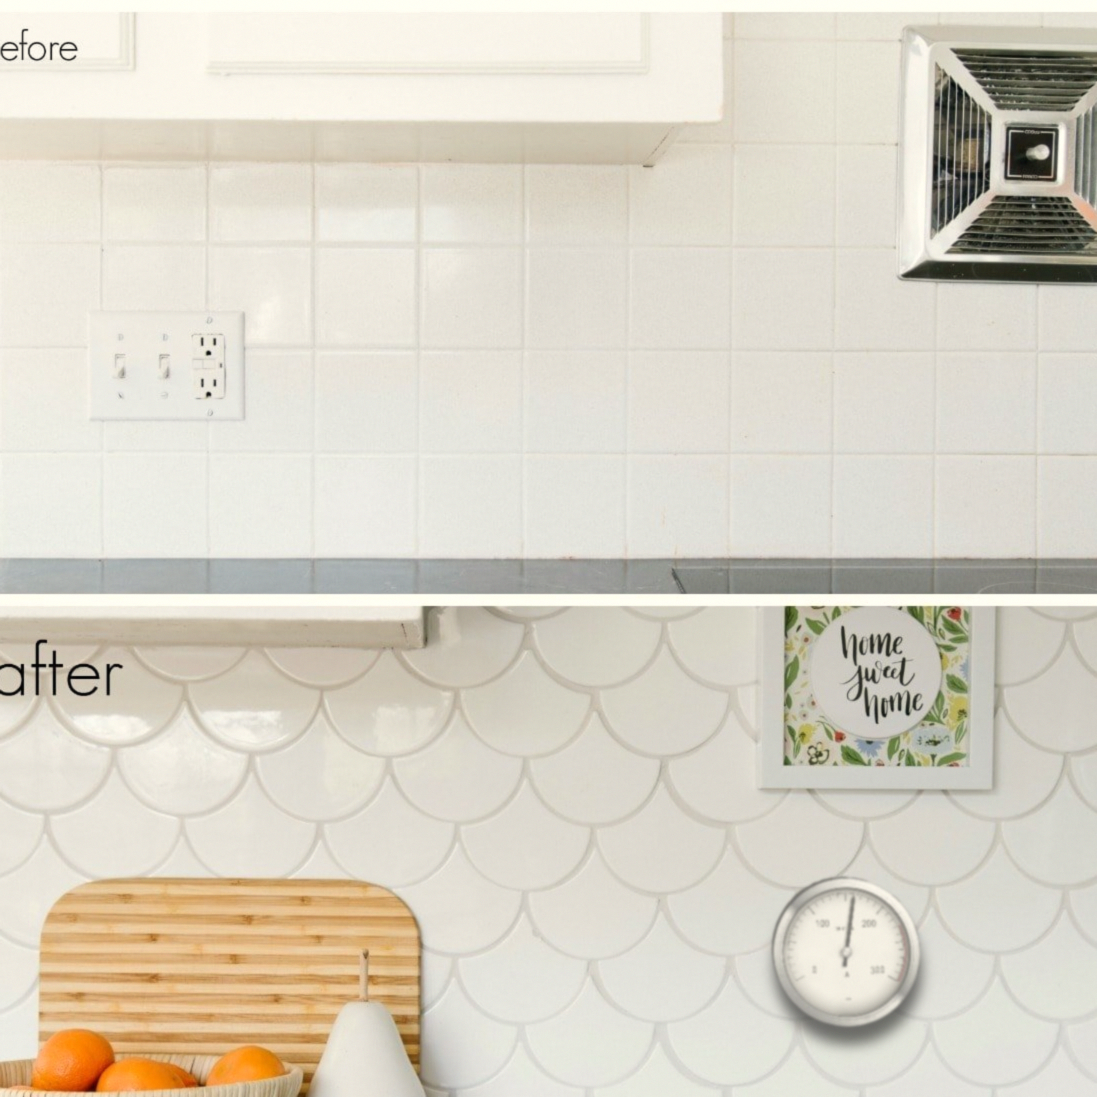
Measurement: 160 A
